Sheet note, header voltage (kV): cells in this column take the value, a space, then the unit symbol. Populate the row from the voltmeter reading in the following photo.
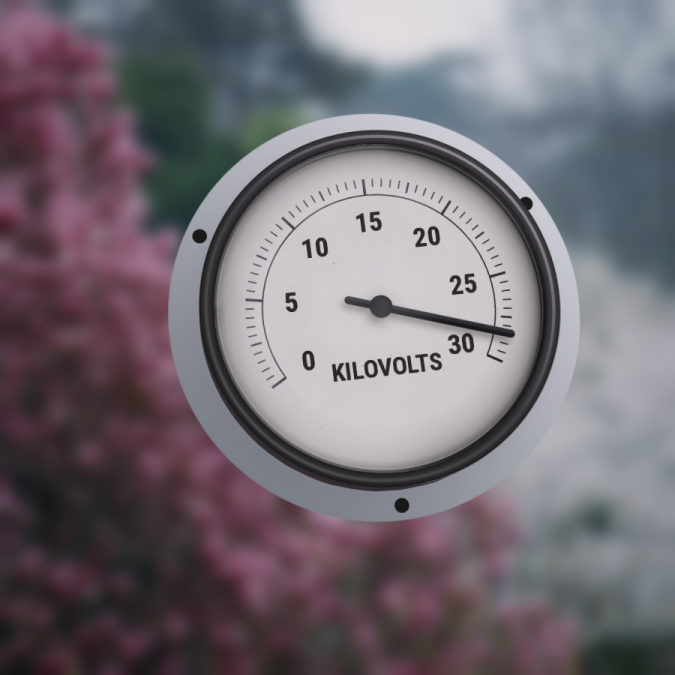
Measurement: 28.5 kV
